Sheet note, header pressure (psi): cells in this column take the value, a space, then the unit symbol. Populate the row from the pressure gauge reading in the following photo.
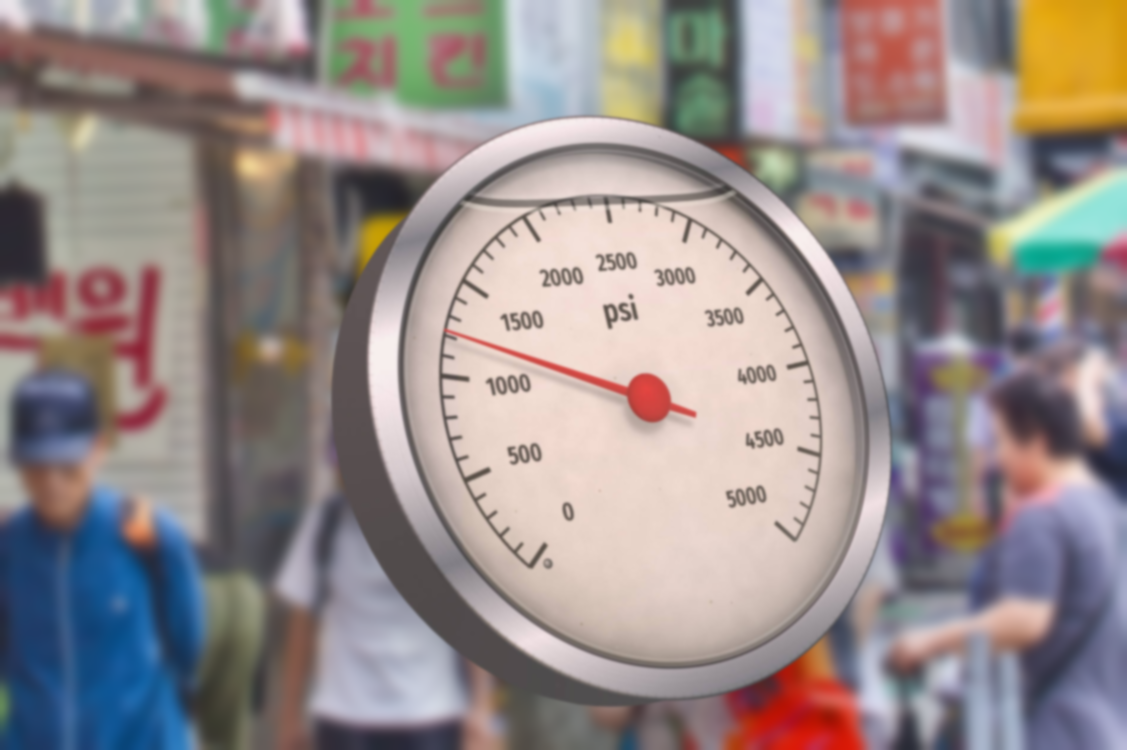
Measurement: 1200 psi
